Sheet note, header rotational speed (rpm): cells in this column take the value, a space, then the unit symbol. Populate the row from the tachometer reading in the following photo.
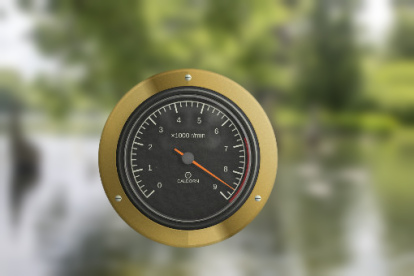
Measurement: 8600 rpm
